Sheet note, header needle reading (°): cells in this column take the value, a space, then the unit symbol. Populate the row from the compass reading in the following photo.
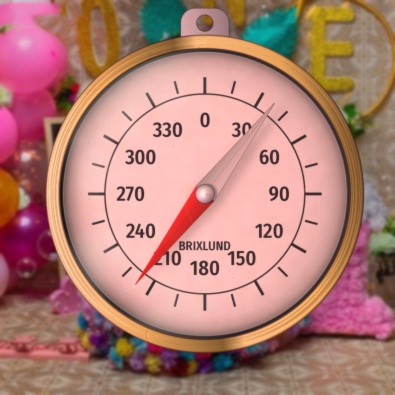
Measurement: 217.5 °
